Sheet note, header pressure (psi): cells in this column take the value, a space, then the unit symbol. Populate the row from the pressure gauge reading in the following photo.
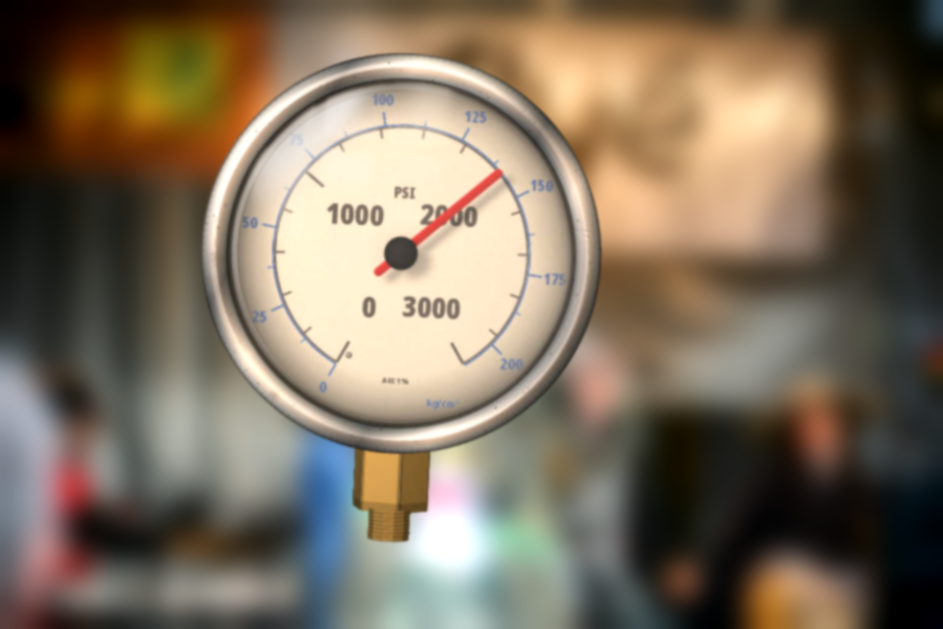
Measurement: 2000 psi
